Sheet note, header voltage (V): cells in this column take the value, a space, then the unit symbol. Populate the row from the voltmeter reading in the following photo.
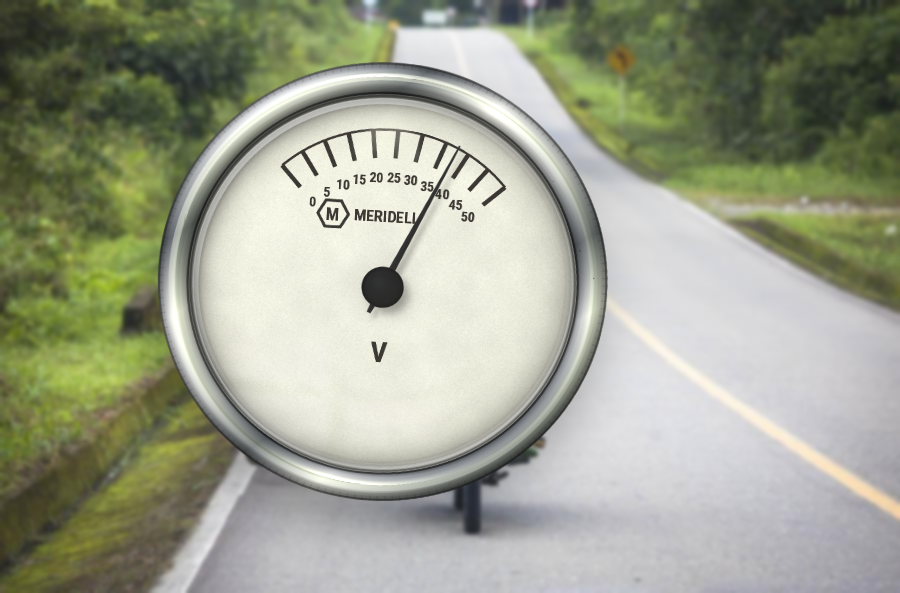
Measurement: 37.5 V
